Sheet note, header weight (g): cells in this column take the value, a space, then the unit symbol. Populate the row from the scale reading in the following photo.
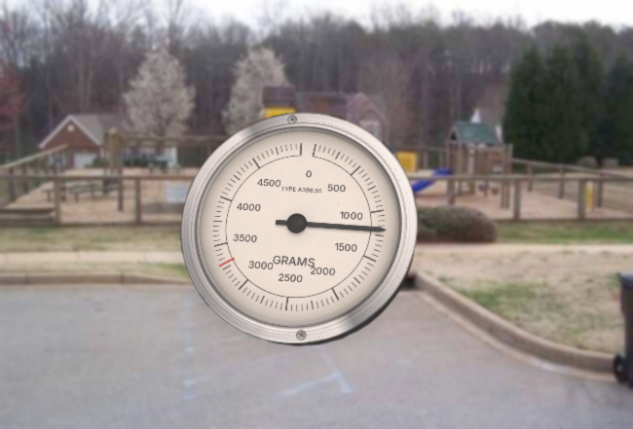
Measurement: 1200 g
